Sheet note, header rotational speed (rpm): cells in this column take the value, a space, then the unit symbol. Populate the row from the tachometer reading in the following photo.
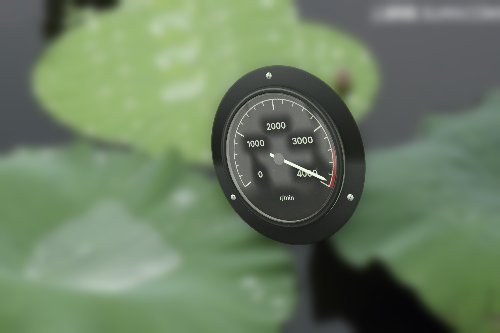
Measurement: 3900 rpm
